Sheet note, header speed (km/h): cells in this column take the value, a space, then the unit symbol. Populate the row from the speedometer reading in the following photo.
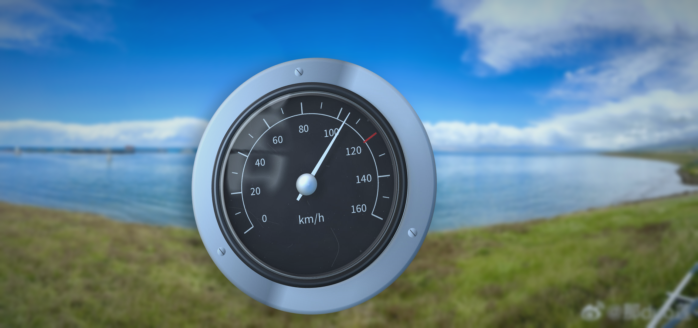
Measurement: 105 km/h
